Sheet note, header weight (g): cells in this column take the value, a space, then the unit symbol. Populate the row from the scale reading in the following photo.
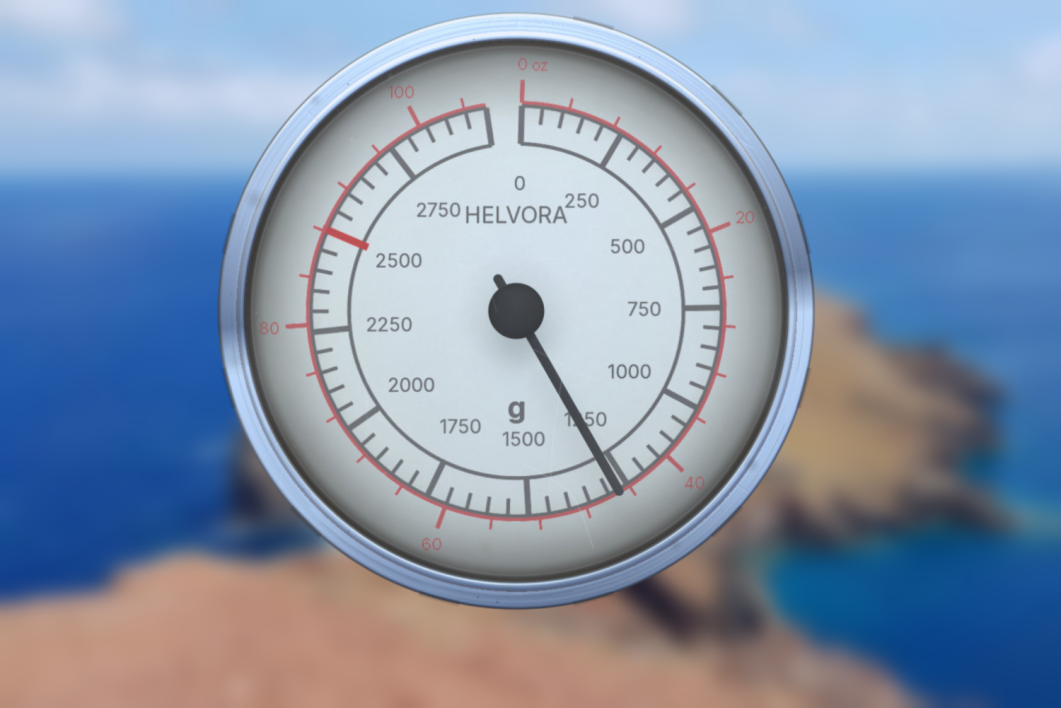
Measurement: 1275 g
